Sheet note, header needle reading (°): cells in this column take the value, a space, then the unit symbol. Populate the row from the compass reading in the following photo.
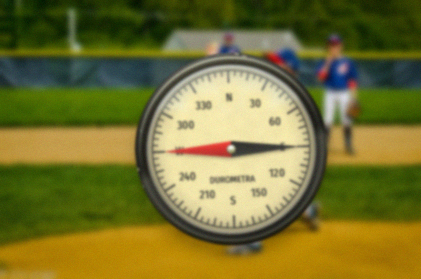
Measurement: 270 °
